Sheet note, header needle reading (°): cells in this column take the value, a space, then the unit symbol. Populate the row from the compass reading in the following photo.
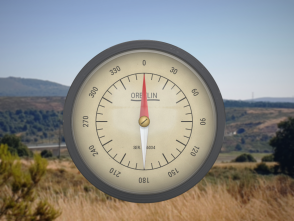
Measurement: 0 °
